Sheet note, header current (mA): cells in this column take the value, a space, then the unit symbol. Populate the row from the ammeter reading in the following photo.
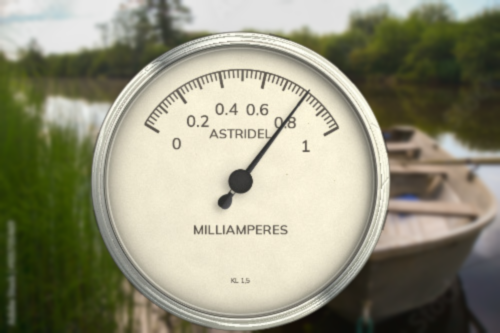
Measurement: 0.8 mA
